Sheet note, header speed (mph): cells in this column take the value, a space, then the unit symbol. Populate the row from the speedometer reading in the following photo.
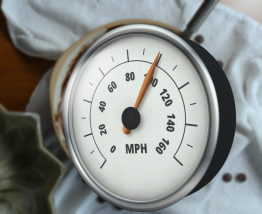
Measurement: 100 mph
